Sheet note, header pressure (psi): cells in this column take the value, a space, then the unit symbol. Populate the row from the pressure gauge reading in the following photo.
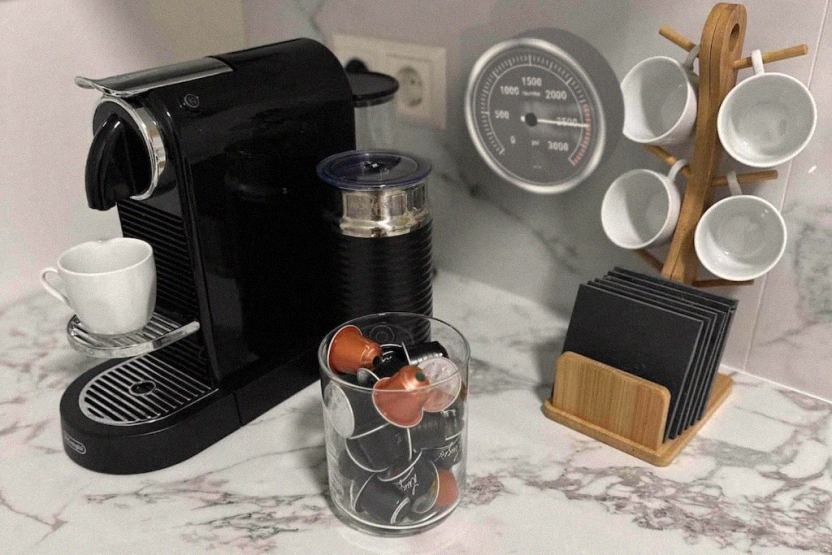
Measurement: 2500 psi
